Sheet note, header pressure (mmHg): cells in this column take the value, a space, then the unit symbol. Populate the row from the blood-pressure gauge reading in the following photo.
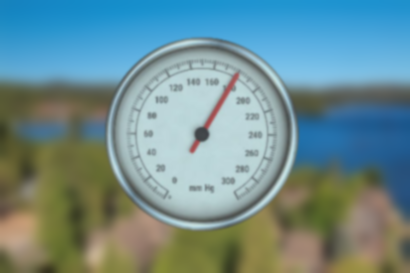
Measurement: 180 mmHg
